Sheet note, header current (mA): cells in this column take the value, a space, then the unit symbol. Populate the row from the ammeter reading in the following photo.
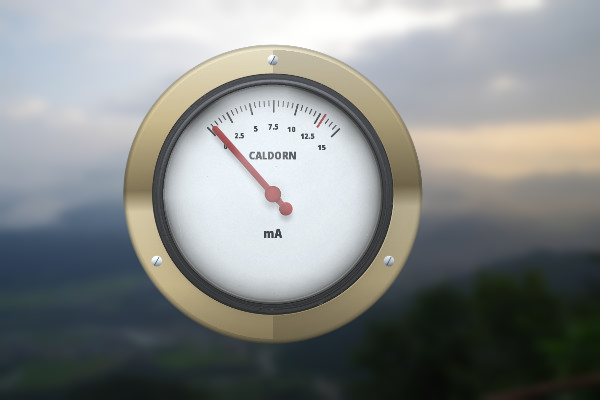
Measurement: 0.5 mA
